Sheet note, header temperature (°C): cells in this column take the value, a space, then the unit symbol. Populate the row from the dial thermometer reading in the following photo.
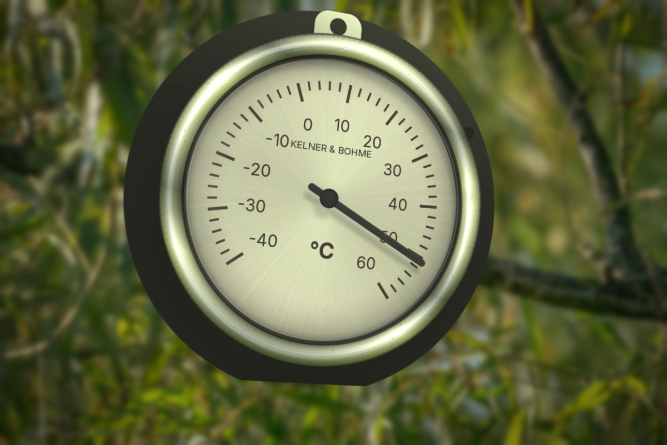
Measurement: 51 °C
